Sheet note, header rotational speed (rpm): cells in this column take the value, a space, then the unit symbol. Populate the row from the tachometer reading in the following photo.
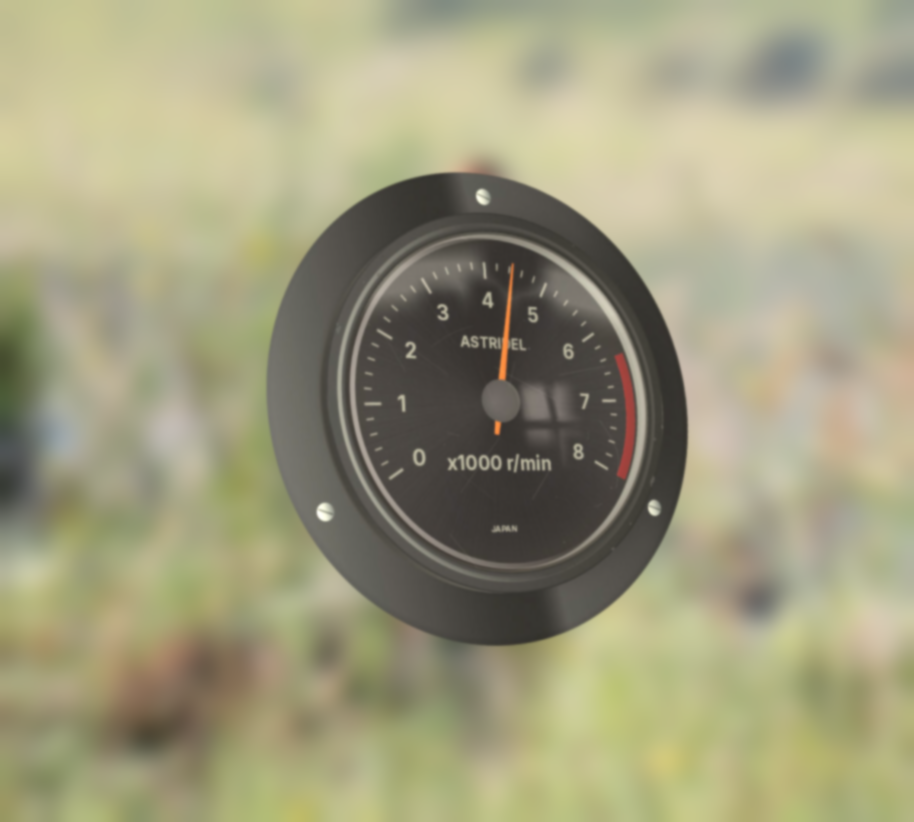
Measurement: 4400 rpm
